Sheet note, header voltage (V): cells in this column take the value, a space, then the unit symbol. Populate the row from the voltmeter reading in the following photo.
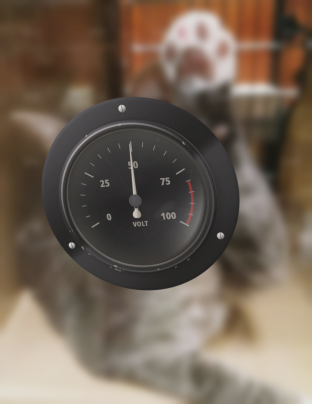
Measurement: 50 V
